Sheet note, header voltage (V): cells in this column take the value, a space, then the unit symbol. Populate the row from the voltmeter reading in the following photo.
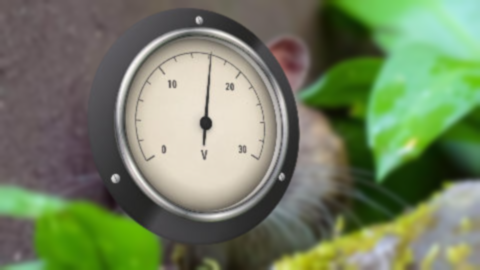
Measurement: 16 V
